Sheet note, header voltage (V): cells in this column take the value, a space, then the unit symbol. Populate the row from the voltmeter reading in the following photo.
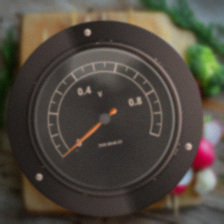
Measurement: 0 V
